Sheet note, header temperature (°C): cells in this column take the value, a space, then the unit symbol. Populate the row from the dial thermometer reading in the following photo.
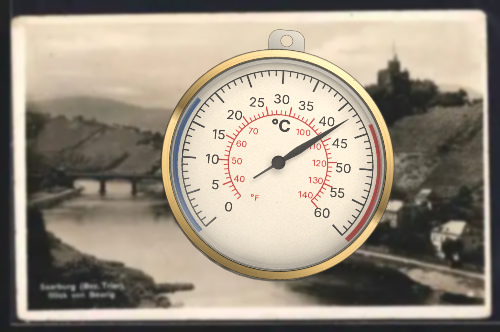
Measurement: 42 °C
